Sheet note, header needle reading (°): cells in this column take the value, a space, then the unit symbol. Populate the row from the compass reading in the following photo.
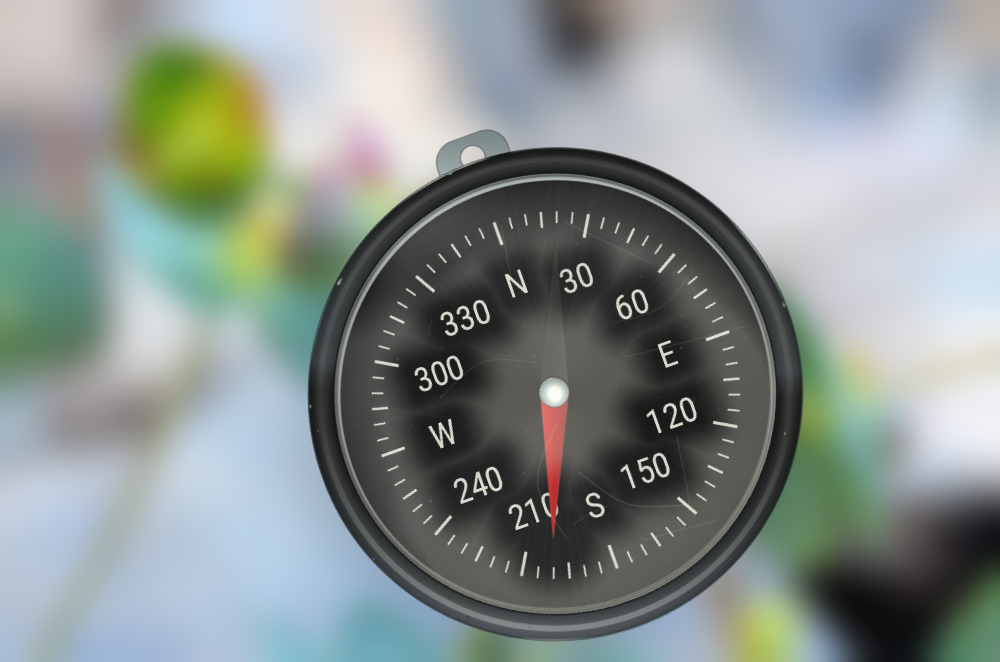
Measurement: 200 °
